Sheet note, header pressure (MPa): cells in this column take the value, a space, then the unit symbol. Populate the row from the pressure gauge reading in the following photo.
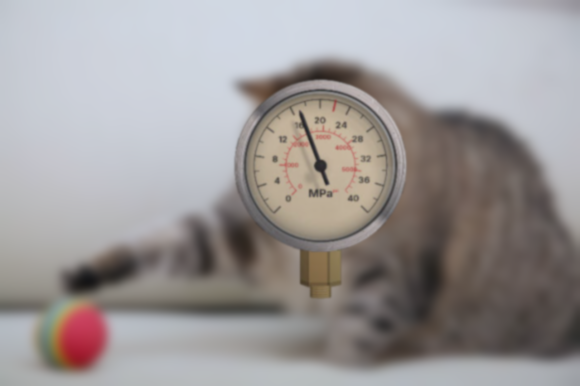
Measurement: 17 MPa
